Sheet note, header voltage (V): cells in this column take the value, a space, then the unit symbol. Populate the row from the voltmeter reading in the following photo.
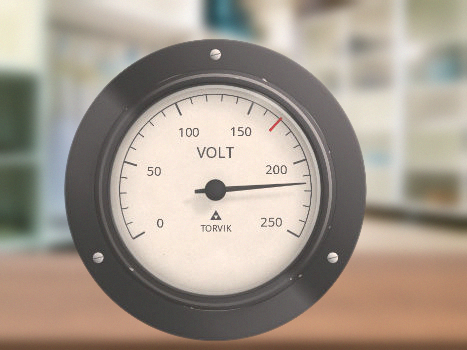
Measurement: 215 V
